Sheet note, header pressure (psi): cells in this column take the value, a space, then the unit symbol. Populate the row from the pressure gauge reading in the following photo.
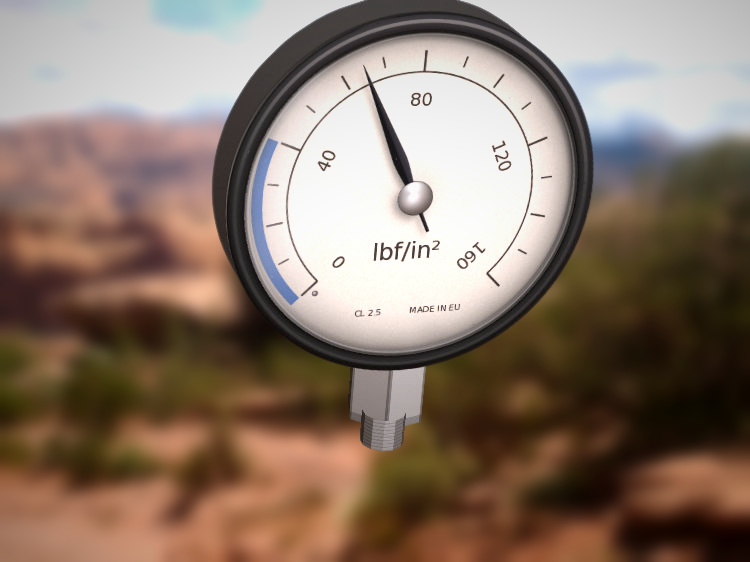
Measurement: 65 psi
